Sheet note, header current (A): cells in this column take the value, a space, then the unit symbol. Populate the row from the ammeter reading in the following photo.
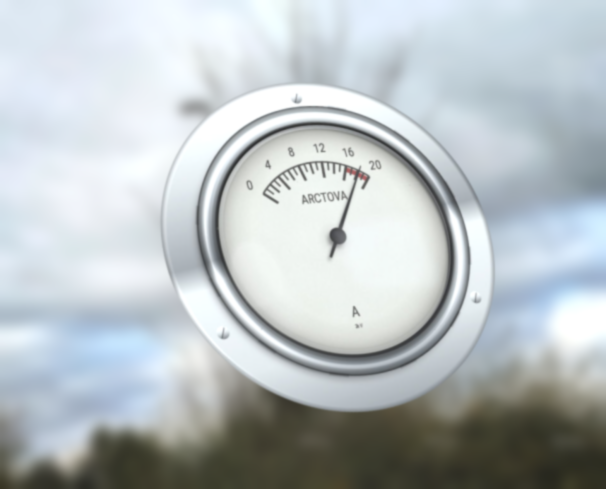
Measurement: 18 A
